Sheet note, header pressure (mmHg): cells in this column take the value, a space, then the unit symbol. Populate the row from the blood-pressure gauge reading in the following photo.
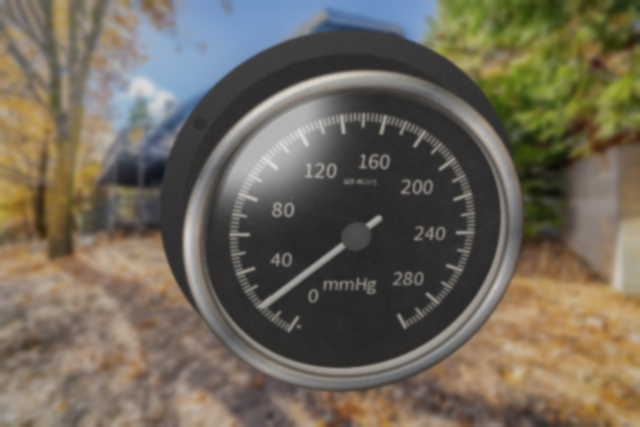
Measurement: 20 mmHg
